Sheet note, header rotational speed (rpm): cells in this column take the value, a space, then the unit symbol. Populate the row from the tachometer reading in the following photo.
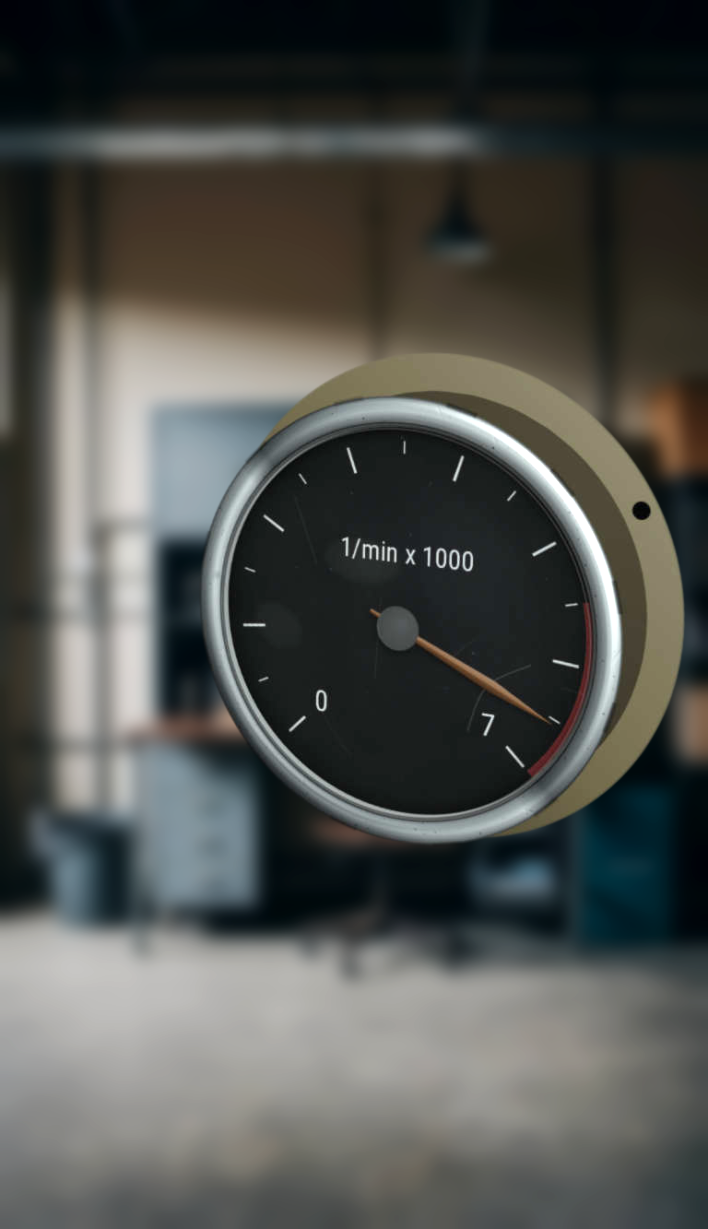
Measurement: 6500 rpm
